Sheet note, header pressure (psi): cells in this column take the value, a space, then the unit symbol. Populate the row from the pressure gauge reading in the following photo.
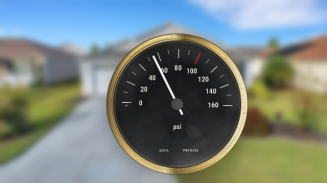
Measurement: 55 psi
